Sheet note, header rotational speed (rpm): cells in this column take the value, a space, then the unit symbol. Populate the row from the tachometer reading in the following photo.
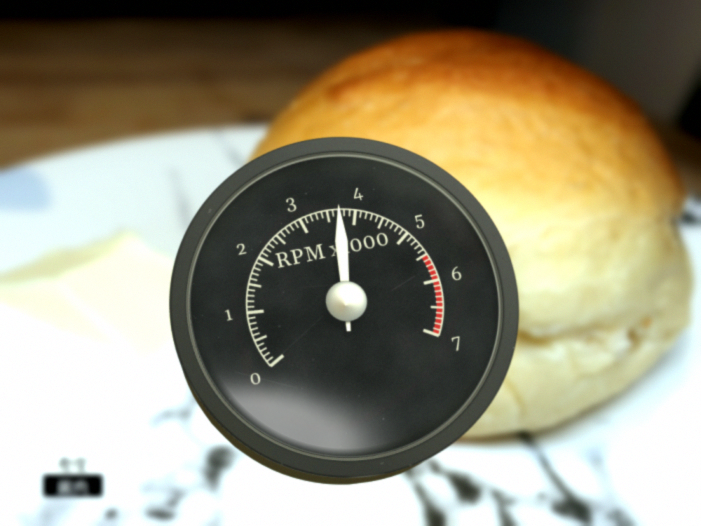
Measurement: 3700 rpm
